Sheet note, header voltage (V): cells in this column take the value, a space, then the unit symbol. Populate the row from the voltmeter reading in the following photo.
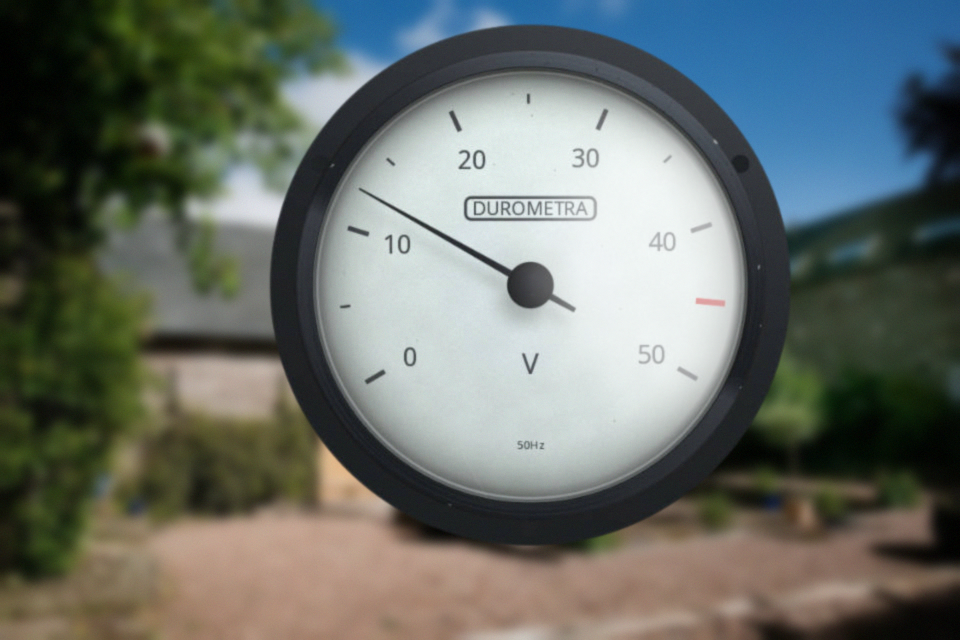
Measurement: 12.5 V
